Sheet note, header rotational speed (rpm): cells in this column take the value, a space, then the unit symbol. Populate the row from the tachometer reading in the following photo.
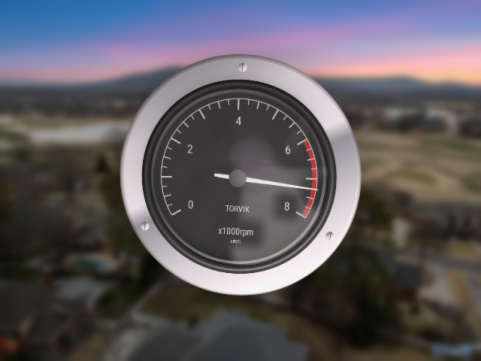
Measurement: 7250 rpm
